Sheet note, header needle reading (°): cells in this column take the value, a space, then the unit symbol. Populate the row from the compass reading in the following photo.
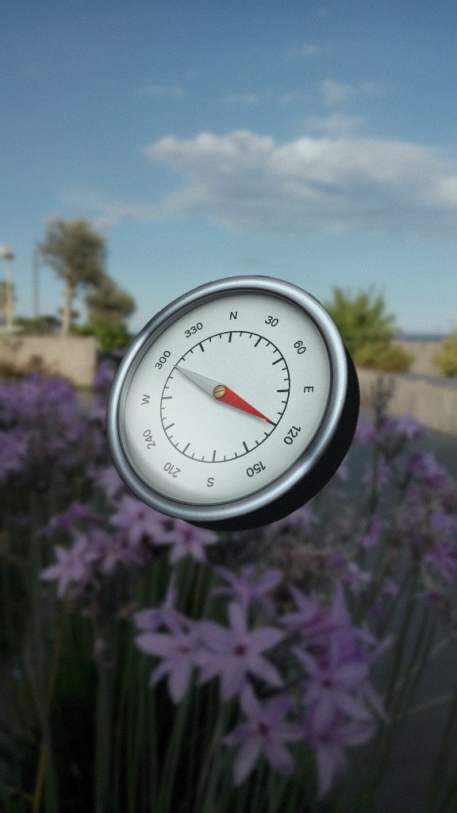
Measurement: 120 °
